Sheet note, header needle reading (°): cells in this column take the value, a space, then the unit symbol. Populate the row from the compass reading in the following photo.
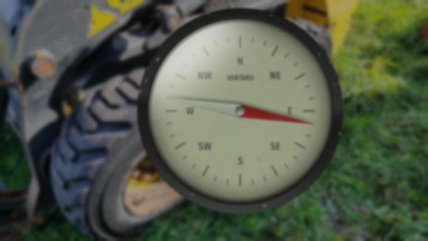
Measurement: 100 °
